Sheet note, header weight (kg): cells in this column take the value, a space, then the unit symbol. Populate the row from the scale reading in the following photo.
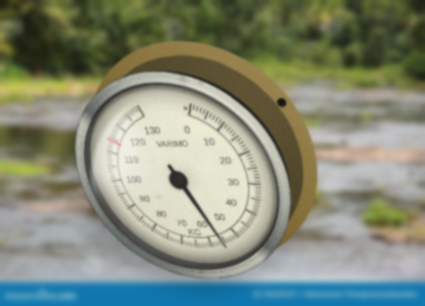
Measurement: 55 kg
